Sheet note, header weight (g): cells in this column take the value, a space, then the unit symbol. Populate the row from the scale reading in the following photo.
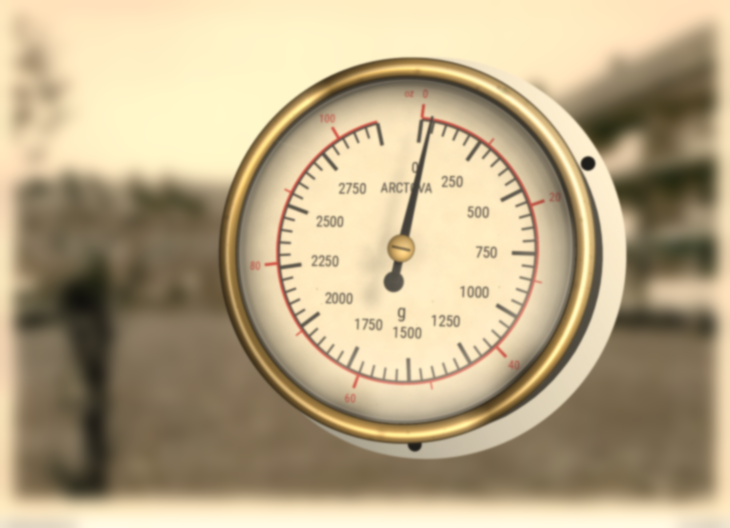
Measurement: 50 g
